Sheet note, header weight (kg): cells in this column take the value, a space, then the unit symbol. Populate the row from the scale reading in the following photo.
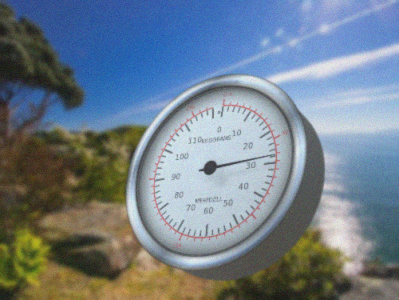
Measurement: 28 kg
